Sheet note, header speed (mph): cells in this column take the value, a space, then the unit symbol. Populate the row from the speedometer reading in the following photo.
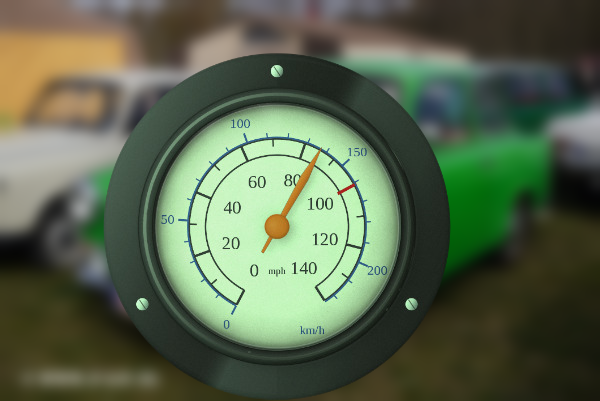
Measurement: 85 mph
